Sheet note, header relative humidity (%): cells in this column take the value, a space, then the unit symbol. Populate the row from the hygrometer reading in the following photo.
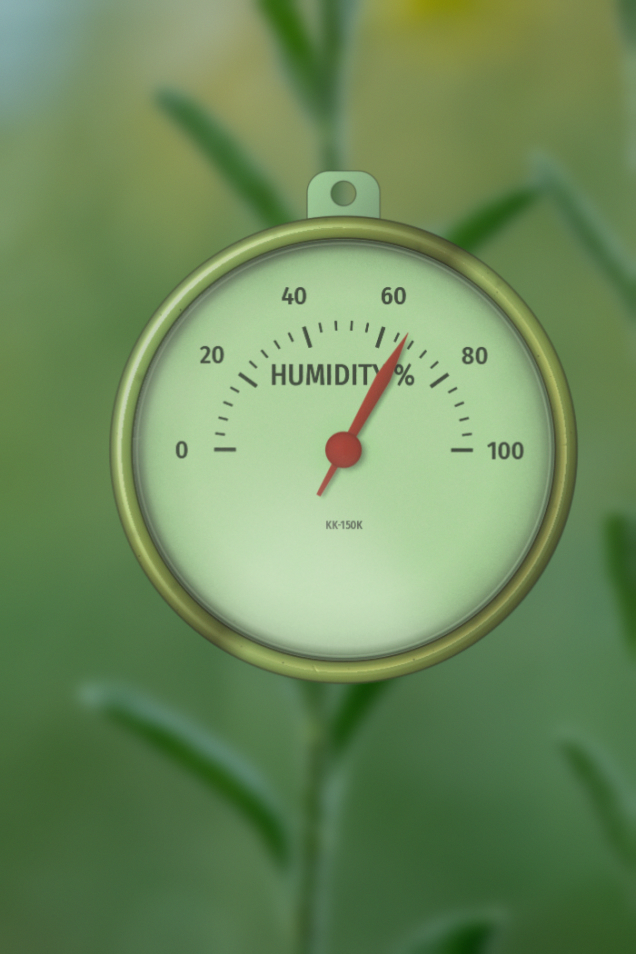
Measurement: 66 %
